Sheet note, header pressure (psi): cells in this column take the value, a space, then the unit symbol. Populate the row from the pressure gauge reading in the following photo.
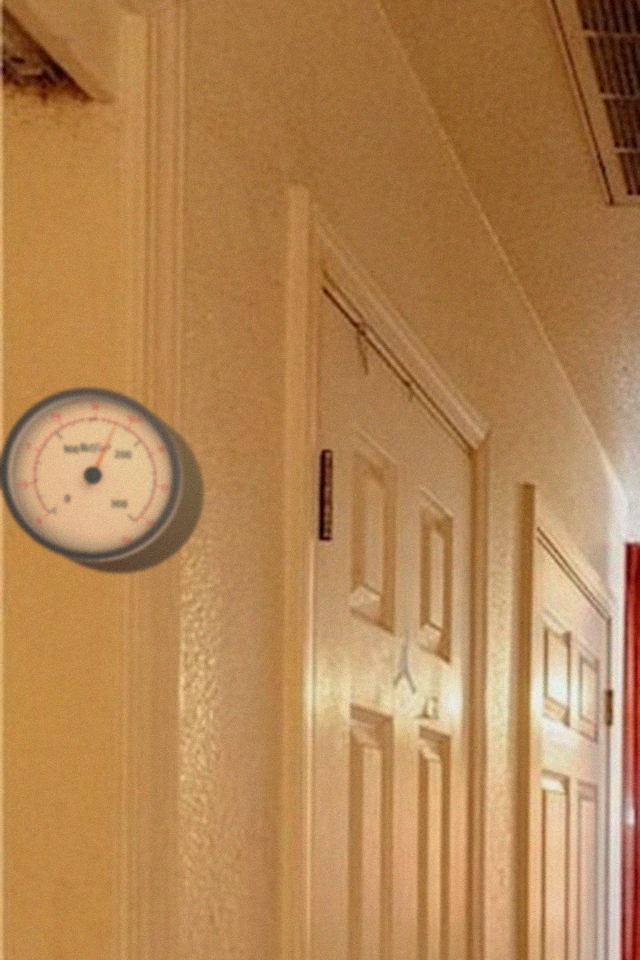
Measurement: 170 psi
